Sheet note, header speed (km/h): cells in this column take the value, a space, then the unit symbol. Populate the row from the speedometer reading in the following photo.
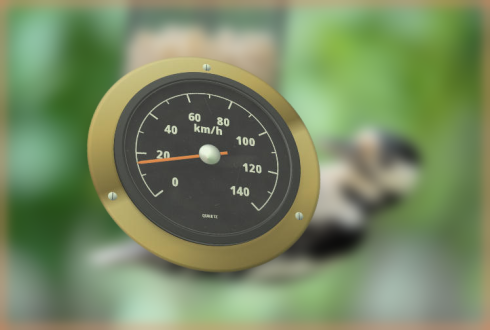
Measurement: 15 km/h
